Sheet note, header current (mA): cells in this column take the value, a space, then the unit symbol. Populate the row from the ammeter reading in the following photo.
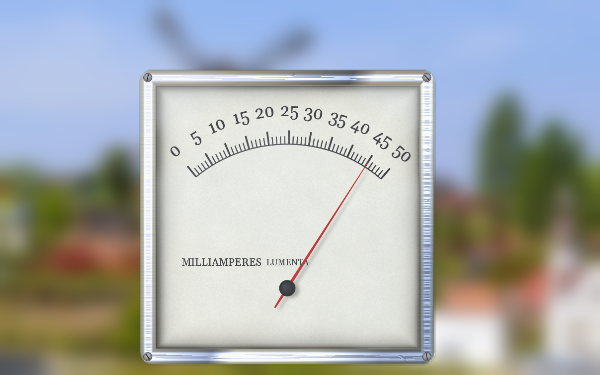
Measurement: 45 mA
